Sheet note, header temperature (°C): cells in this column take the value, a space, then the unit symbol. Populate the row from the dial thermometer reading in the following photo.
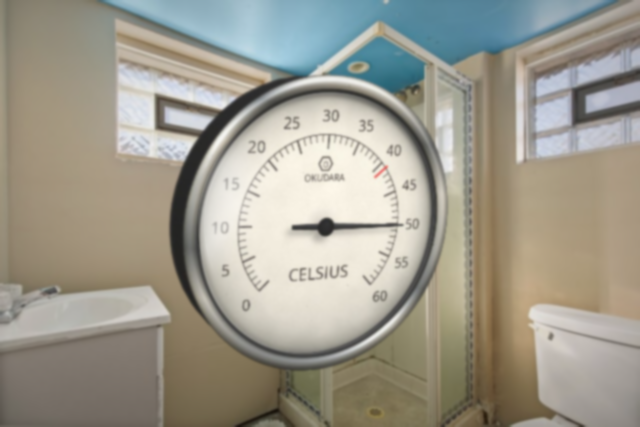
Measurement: 50 °C
